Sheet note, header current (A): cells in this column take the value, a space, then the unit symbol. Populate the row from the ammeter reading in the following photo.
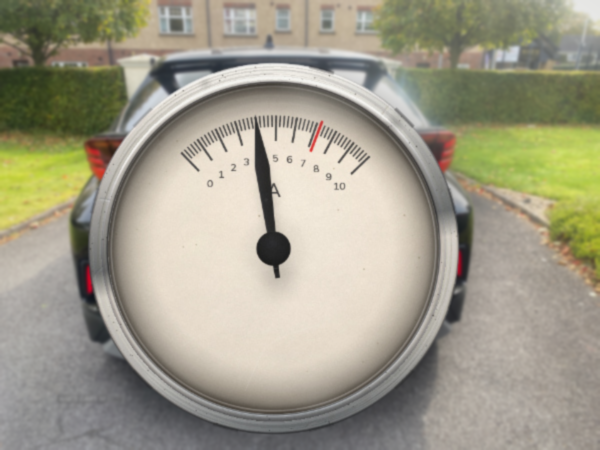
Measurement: 4 A
